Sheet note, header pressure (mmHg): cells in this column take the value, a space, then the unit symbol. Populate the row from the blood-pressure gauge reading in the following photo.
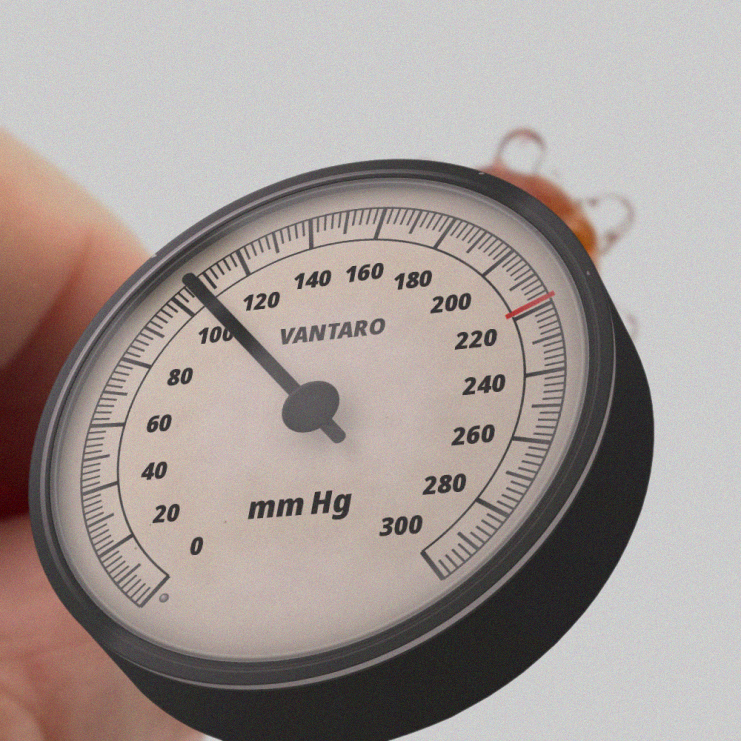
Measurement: 106 mmHg
